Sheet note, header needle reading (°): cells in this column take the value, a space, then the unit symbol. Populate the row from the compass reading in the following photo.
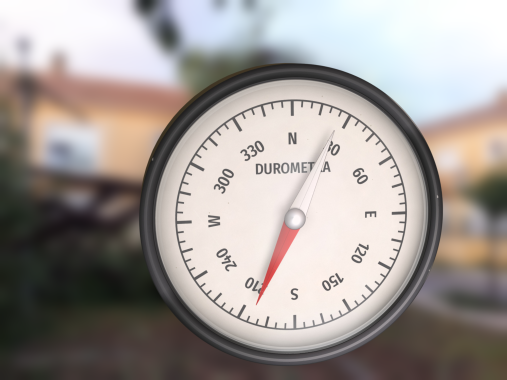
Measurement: 205 °
